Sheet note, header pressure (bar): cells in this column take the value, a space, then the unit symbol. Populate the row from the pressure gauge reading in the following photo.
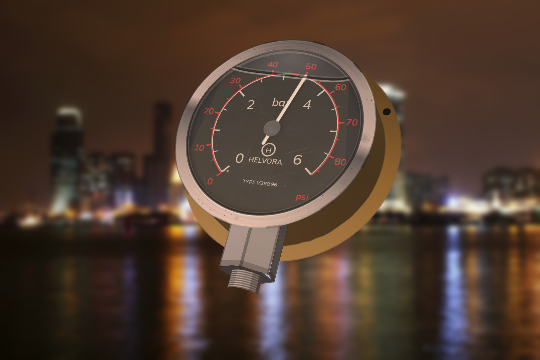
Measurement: 3.5 bar
